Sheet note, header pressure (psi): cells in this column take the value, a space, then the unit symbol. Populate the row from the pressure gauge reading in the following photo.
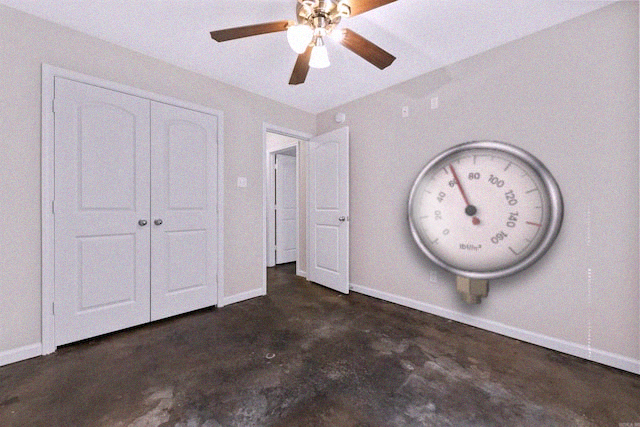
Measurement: 65 psi
